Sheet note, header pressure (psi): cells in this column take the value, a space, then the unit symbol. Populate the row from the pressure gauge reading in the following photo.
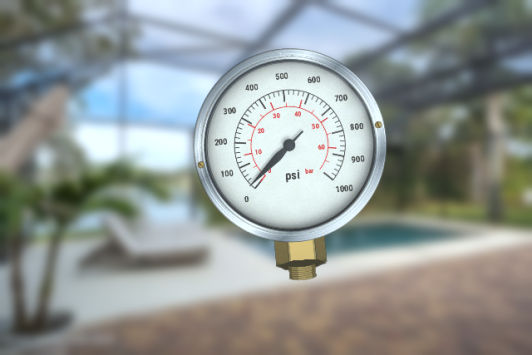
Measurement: 20 psi
